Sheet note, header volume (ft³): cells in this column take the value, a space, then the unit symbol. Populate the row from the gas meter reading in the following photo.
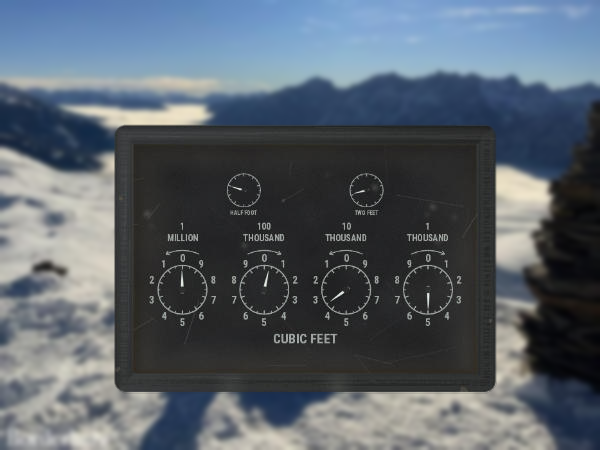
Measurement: 3500 ft³
